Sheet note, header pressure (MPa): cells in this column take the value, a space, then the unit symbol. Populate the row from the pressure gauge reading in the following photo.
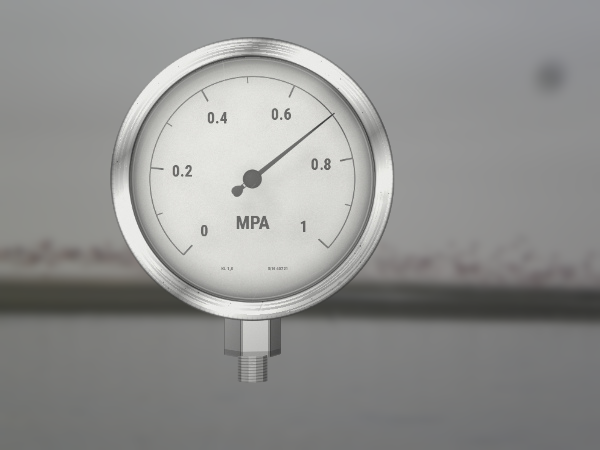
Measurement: 0.7 MPa
